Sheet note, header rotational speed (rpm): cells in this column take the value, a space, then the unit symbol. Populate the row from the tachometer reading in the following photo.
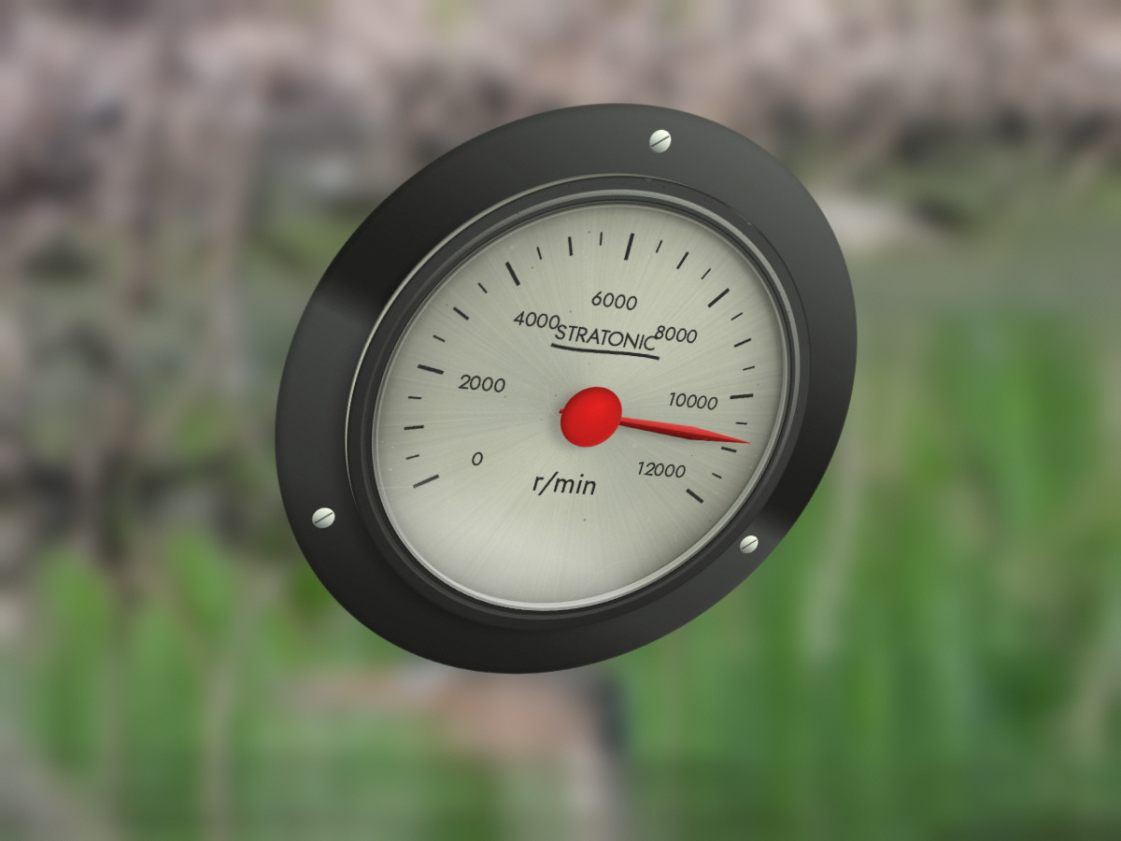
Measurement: 10750 rpm
